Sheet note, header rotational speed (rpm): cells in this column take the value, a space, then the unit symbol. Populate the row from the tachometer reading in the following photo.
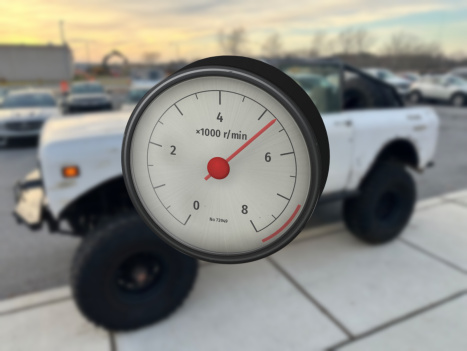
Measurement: 5250 rpm
